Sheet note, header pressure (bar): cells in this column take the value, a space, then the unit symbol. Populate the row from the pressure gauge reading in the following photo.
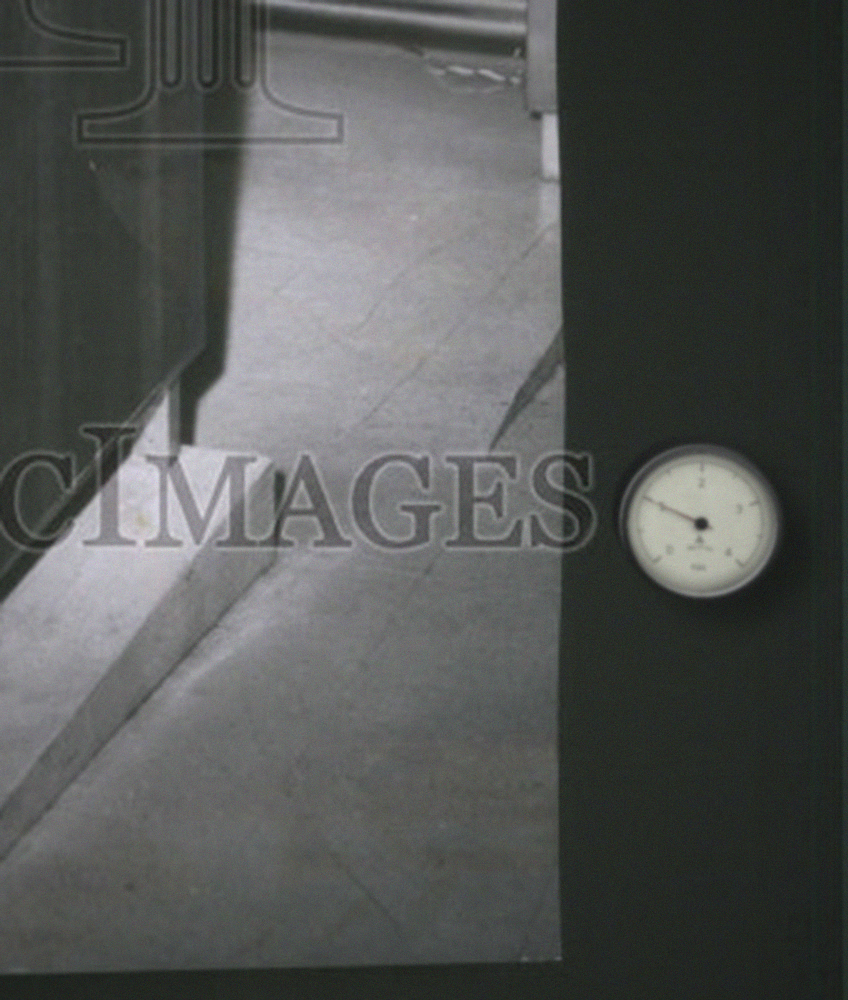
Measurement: 1 bar
